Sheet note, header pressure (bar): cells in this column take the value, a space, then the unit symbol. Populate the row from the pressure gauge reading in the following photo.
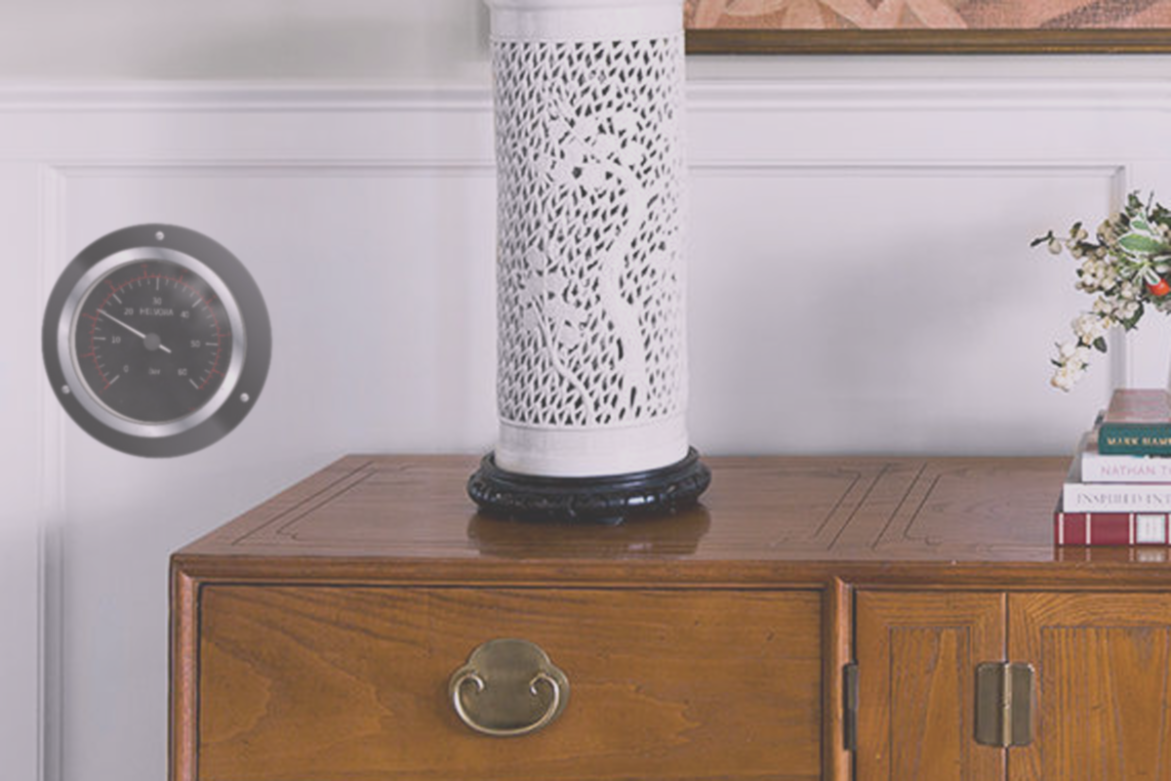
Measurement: 16 bar
